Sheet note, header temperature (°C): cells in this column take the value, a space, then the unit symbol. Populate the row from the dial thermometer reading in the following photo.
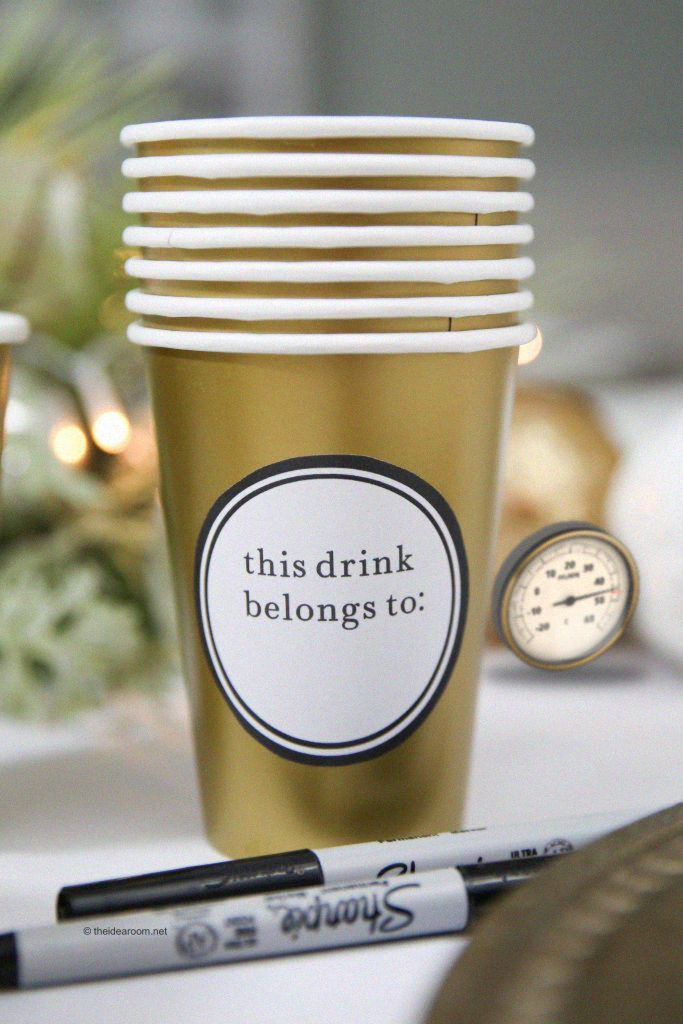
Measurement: 45 °C
